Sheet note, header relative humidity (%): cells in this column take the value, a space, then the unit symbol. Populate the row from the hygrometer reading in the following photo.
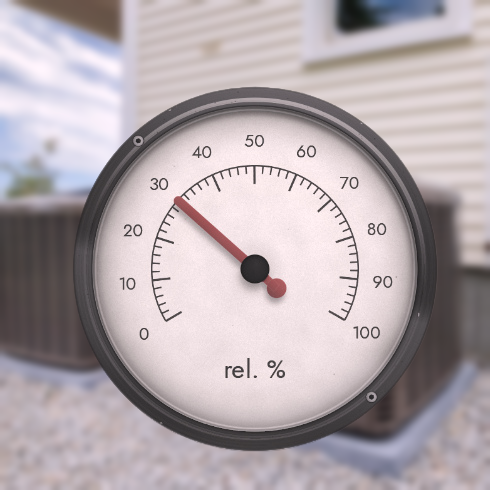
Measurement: 30 %
